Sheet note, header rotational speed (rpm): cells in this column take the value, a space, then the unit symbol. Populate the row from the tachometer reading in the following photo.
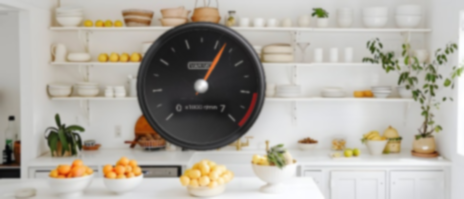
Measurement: 4250 rpm
